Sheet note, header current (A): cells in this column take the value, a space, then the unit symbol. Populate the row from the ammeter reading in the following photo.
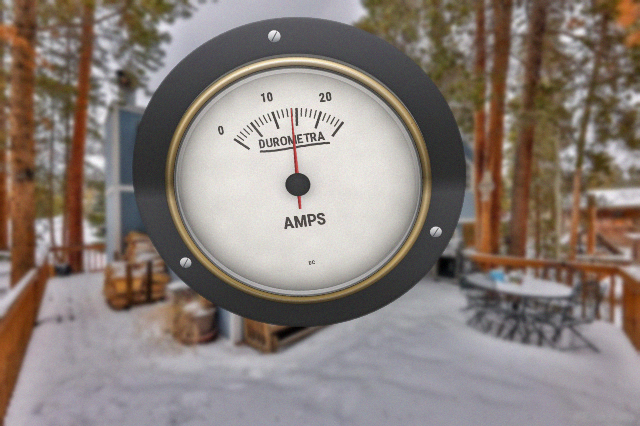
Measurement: 14 A
